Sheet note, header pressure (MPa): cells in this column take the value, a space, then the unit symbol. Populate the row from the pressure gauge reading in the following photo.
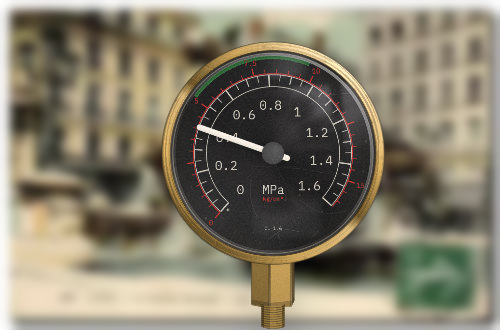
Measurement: 0.4 MPa
